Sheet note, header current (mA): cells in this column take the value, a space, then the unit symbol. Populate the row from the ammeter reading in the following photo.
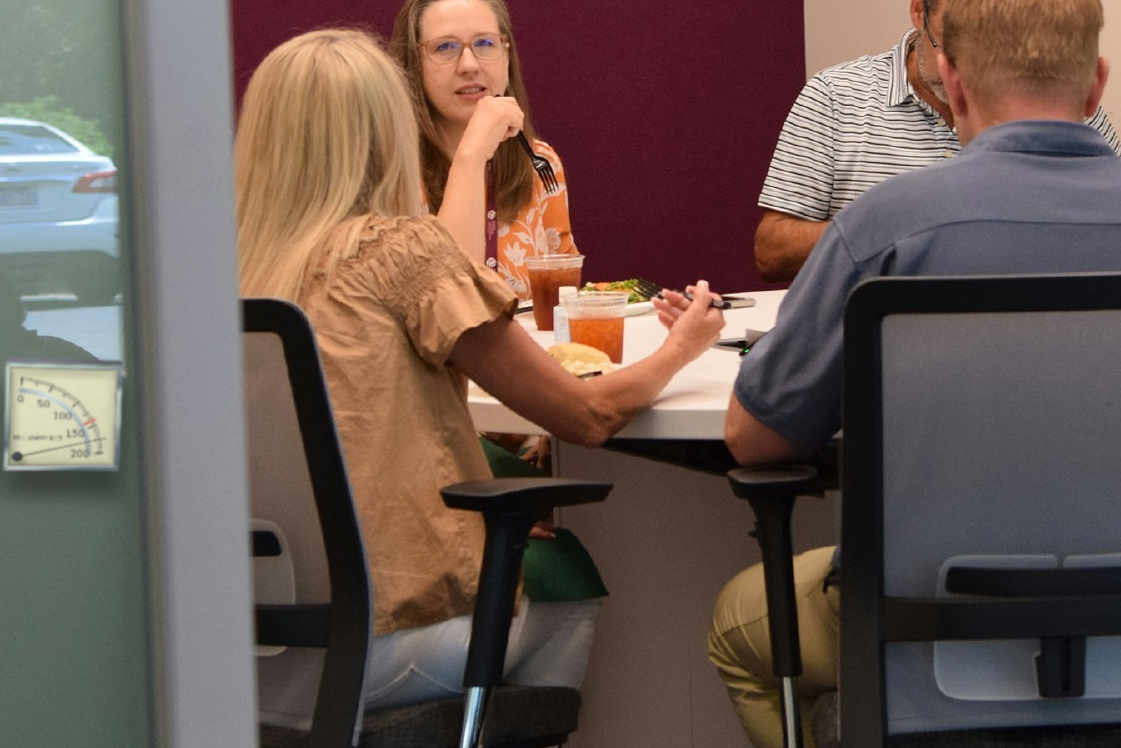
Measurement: 175 mA
